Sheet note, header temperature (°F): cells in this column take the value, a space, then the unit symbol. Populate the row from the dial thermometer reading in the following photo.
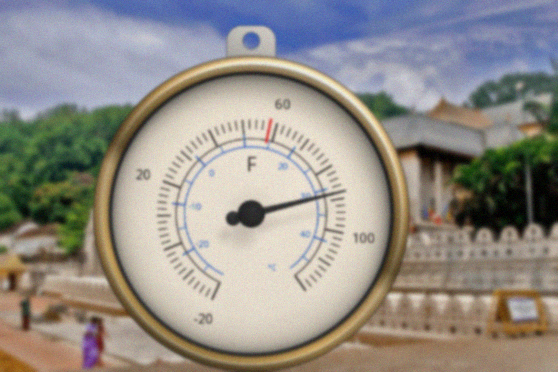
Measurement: 88 °F
